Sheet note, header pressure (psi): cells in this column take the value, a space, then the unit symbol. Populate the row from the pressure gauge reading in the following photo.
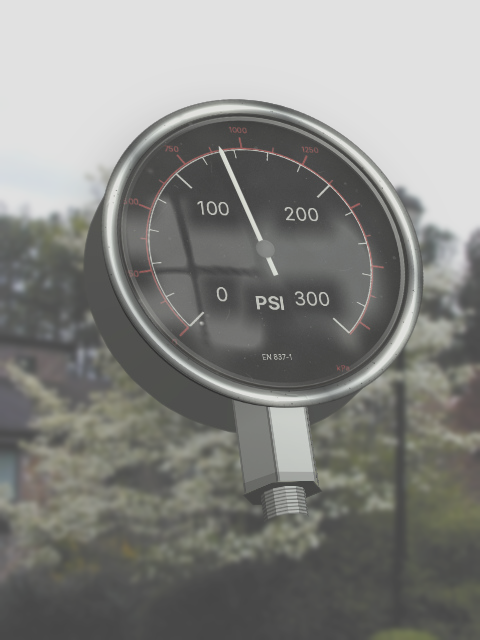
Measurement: 130 psi
